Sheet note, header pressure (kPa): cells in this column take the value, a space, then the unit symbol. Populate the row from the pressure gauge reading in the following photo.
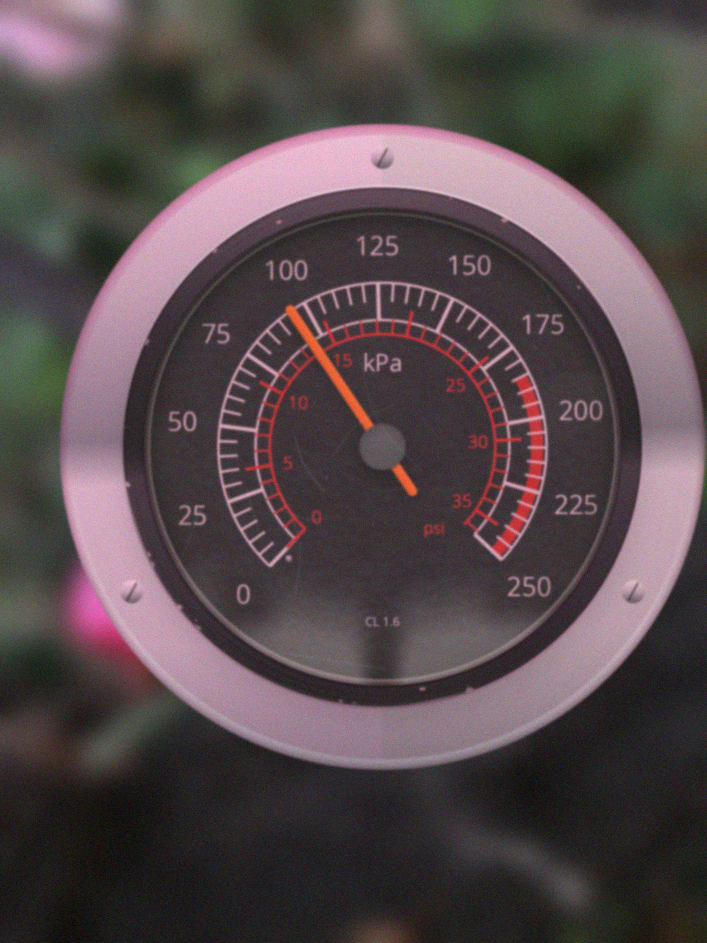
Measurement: 95 kPa
